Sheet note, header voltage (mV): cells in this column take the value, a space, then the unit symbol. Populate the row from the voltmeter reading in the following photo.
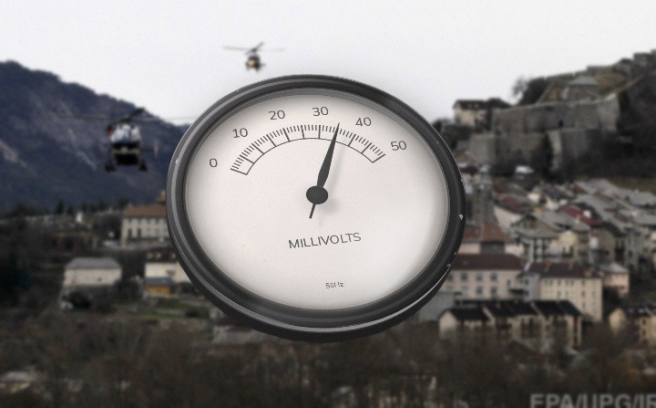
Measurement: 35 mV
